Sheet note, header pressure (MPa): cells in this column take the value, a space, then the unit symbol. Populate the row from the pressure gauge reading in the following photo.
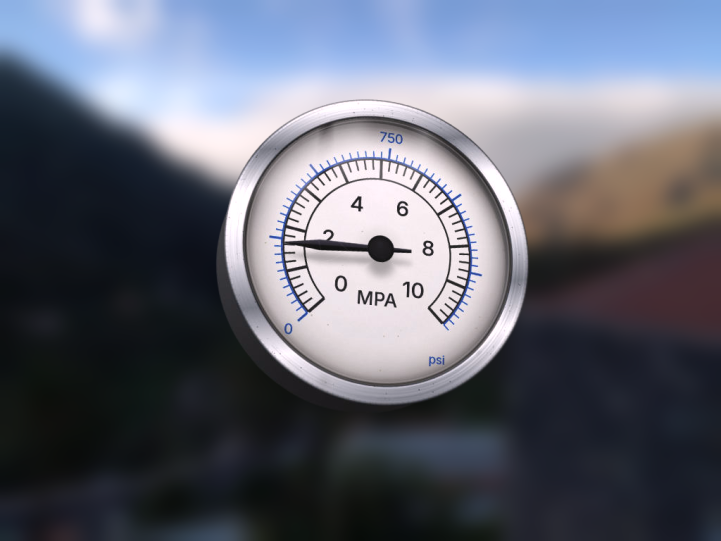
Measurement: 1.6 MPa
